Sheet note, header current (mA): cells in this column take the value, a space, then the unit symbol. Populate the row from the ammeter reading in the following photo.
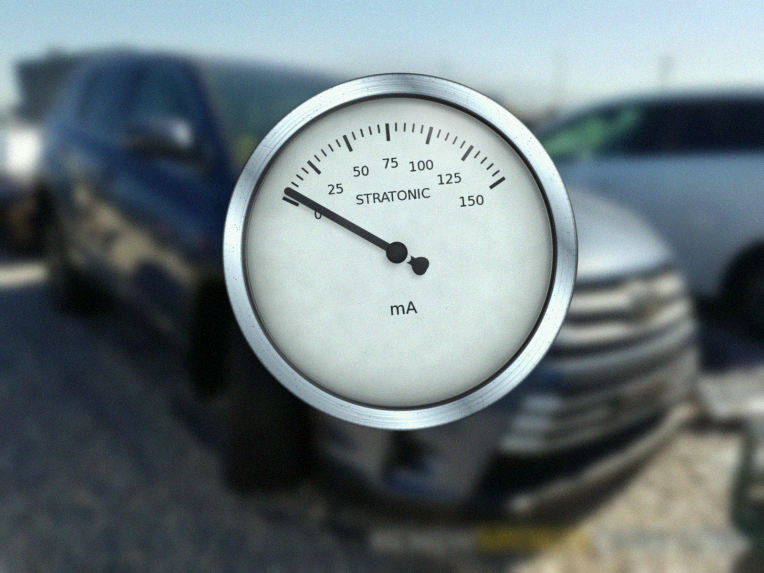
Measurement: 5 mA
